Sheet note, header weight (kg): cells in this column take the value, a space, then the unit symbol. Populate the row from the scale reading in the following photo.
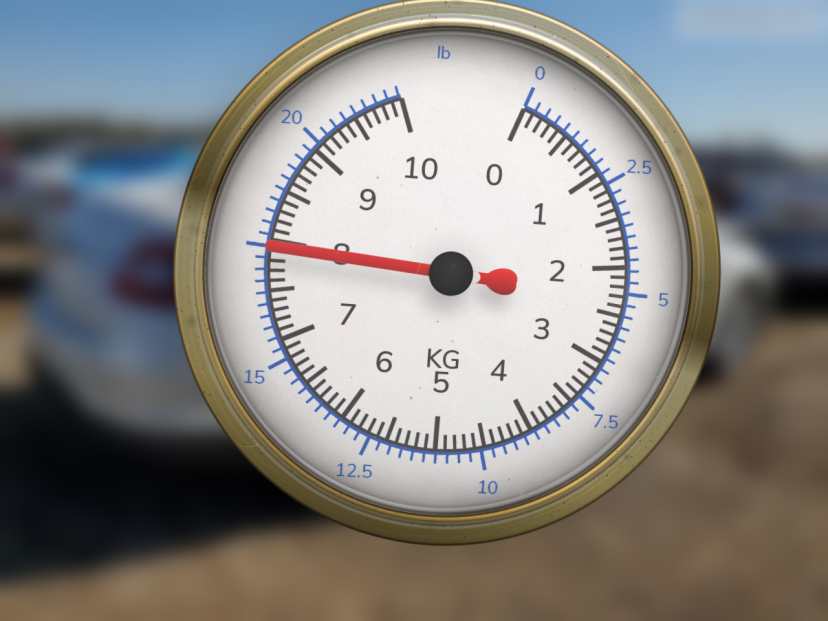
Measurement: 7.95 kg
